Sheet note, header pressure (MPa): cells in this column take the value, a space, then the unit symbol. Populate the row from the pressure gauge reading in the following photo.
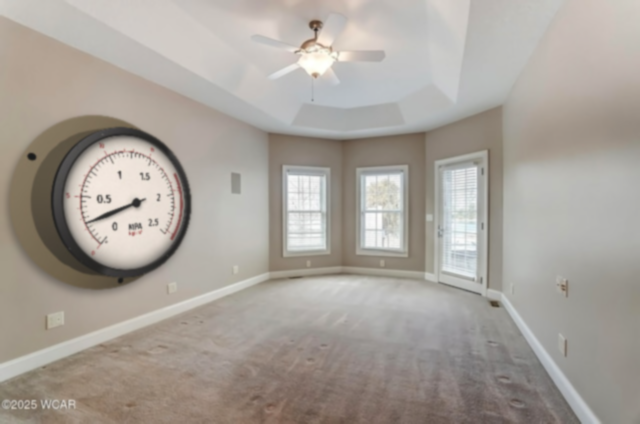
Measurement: 0.25 MPa
